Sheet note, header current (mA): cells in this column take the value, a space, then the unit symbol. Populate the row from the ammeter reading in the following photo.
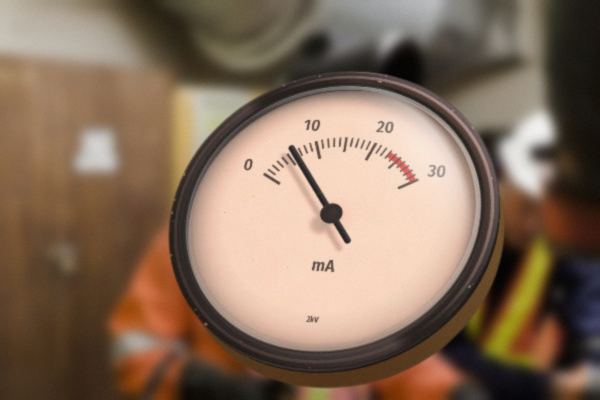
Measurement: 6 mA
